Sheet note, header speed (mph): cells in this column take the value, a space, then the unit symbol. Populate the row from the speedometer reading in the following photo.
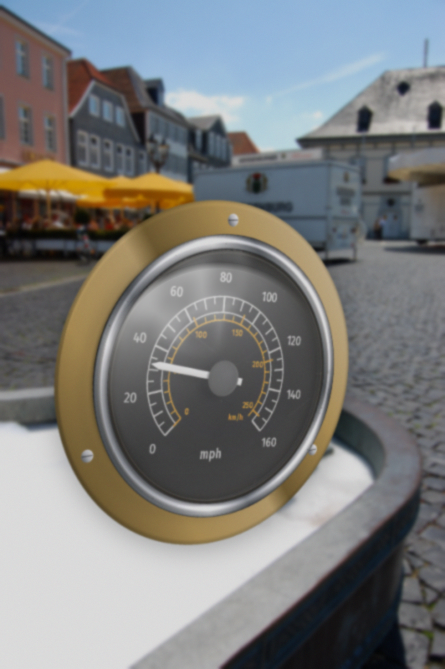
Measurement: 32.5 mph
